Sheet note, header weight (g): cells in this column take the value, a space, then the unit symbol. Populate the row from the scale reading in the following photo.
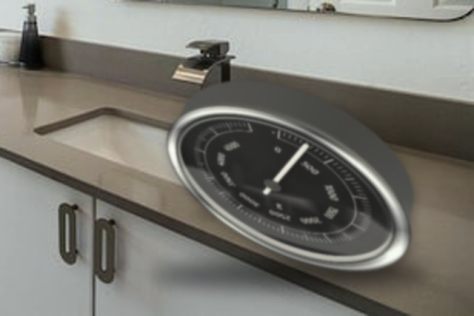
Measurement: 250 g
